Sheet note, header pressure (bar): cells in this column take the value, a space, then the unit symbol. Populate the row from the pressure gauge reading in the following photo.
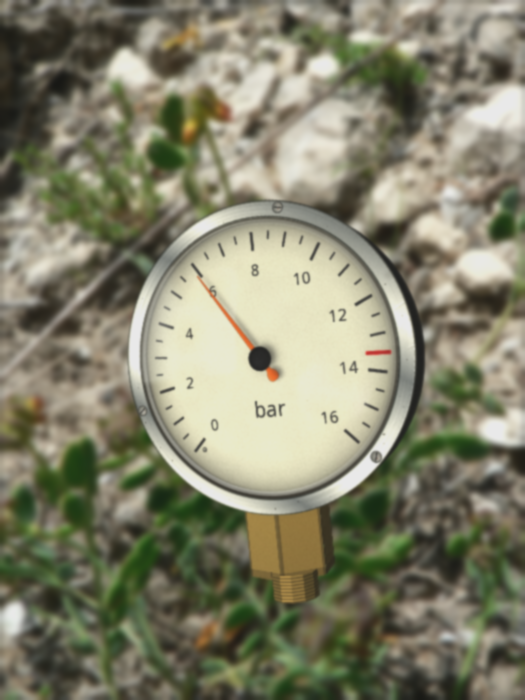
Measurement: 6 bar
